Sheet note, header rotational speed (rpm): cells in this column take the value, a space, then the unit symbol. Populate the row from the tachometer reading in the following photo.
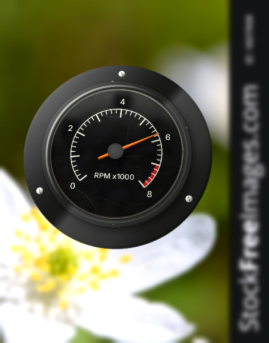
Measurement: 5800 rpm
